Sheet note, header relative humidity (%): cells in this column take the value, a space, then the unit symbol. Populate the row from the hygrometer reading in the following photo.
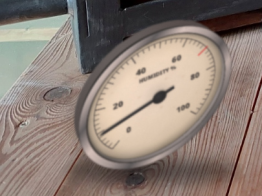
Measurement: 10 %
